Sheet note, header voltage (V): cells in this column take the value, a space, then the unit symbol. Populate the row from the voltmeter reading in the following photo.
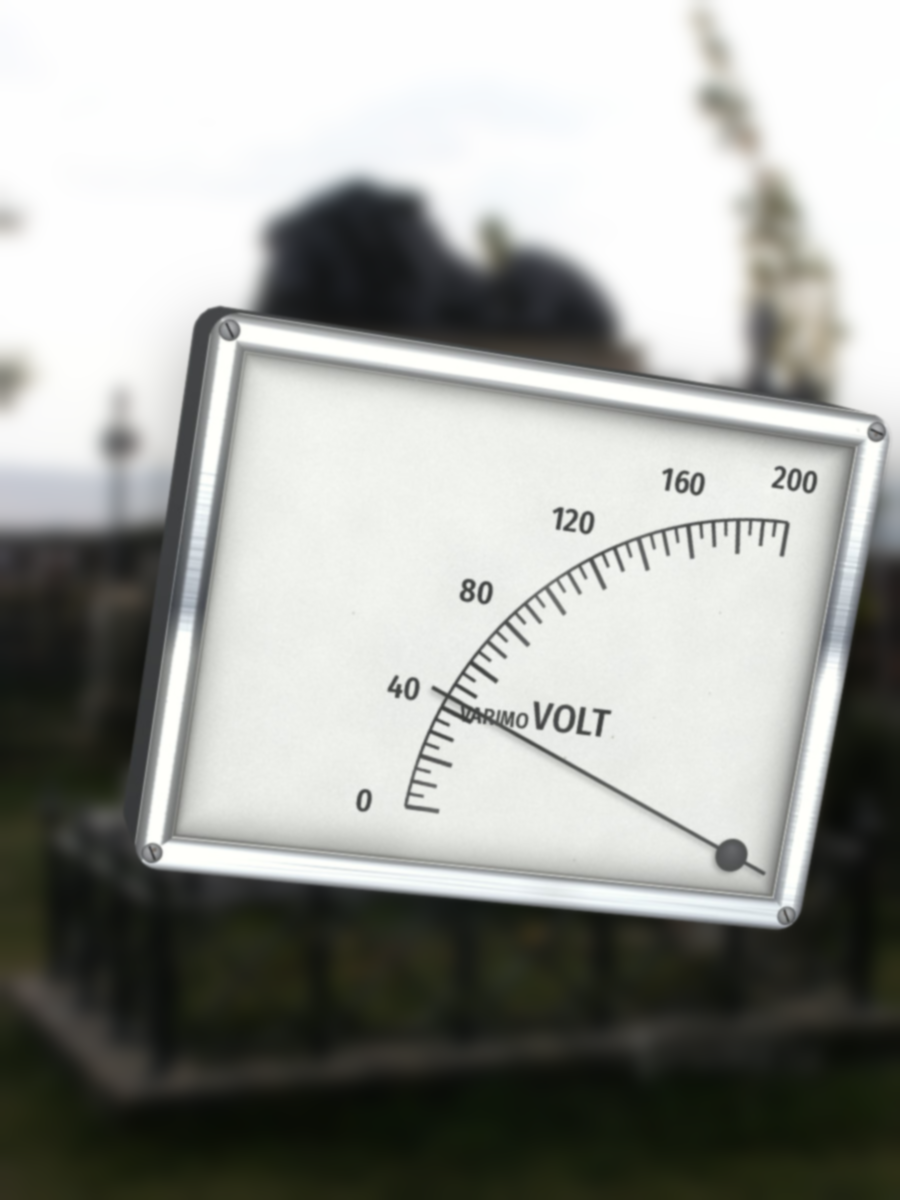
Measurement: 45 V
